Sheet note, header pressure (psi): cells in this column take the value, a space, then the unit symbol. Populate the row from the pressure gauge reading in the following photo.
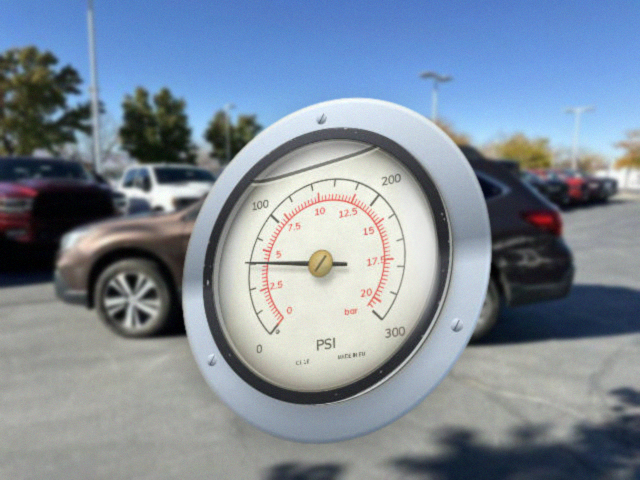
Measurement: 60 psi
